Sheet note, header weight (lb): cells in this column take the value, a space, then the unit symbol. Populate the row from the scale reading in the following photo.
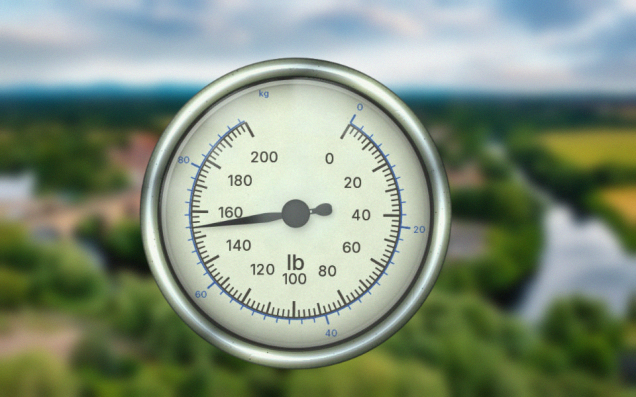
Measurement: 154 lb
